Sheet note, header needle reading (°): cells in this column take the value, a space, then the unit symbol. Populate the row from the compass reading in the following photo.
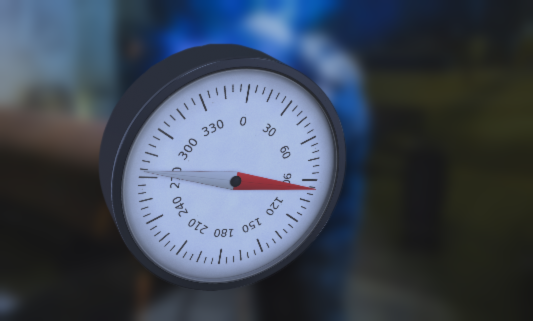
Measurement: 95 °
